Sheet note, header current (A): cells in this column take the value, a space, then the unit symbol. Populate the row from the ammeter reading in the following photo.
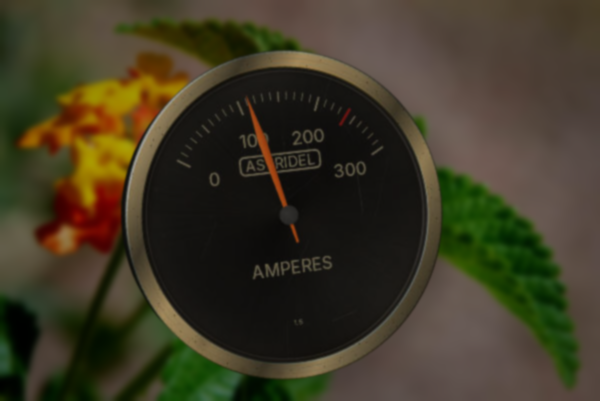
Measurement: 110 A
